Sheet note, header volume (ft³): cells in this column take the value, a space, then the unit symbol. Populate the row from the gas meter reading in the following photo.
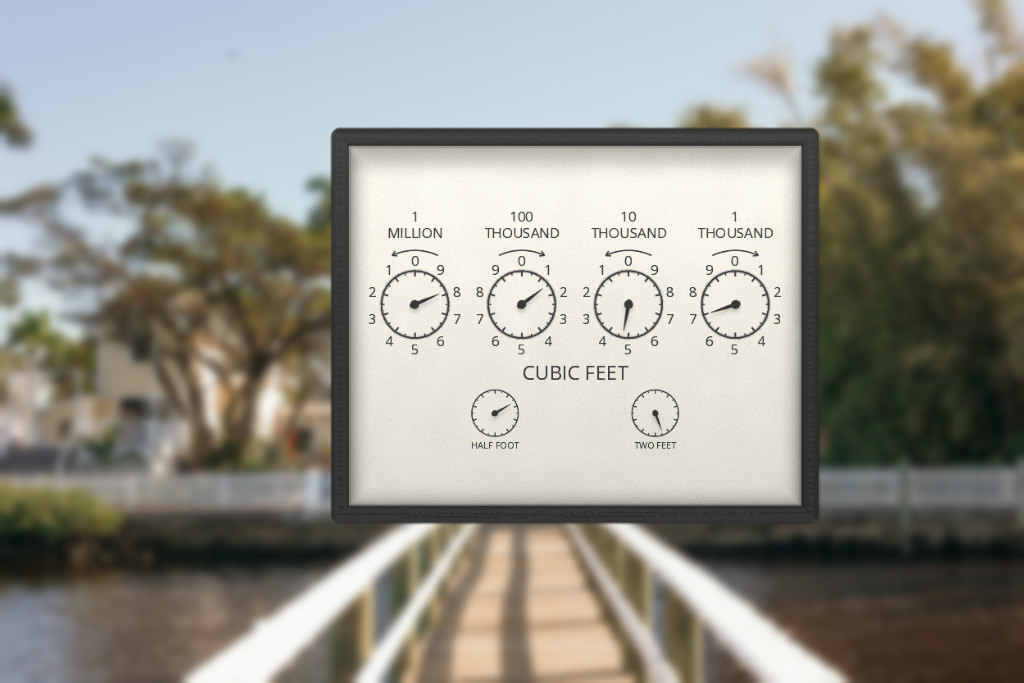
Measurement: 814700 ft³
